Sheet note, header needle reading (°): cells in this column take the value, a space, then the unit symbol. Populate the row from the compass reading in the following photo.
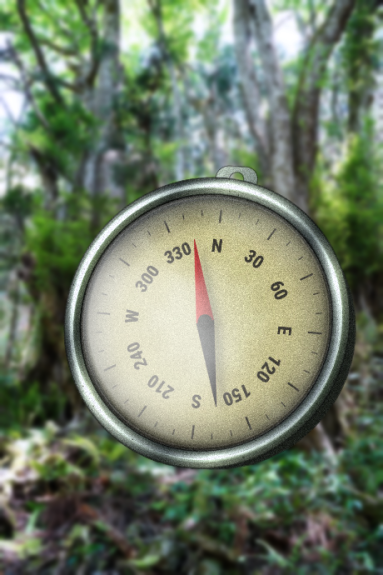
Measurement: 345 °
